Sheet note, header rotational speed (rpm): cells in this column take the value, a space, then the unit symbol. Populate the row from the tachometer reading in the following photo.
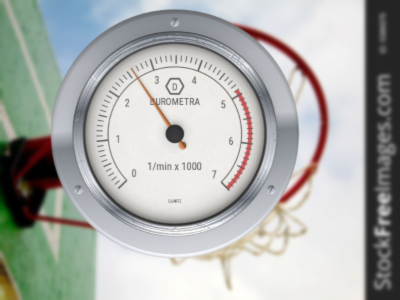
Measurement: 2600 rpm
